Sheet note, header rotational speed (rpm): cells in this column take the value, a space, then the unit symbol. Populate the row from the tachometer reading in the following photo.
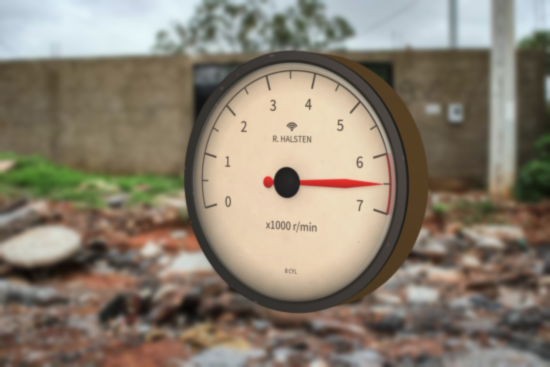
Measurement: 6500 rpm
